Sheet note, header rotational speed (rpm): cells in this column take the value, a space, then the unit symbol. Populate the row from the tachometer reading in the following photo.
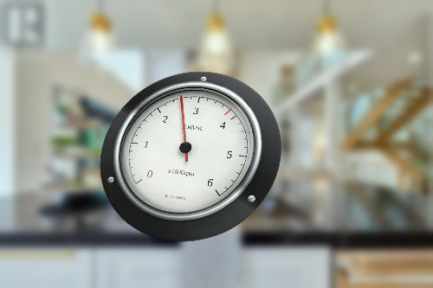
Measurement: 2600 rpm
